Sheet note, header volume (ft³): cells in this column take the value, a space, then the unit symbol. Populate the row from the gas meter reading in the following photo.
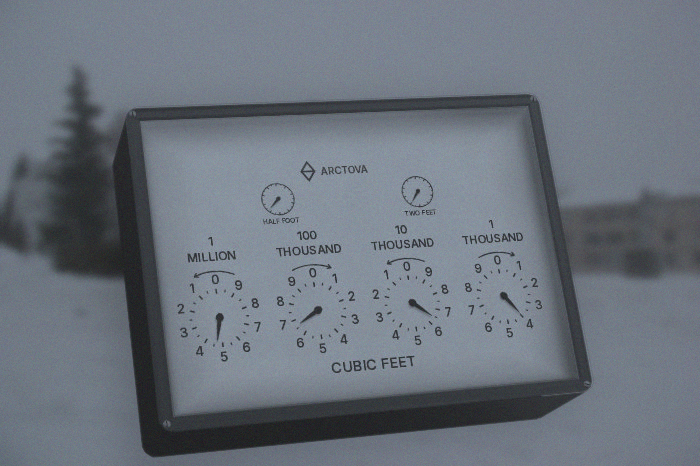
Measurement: 466400 ft³
